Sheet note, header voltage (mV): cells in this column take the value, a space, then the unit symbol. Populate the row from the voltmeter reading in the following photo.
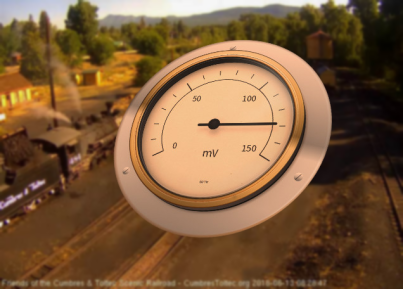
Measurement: 130 mV
